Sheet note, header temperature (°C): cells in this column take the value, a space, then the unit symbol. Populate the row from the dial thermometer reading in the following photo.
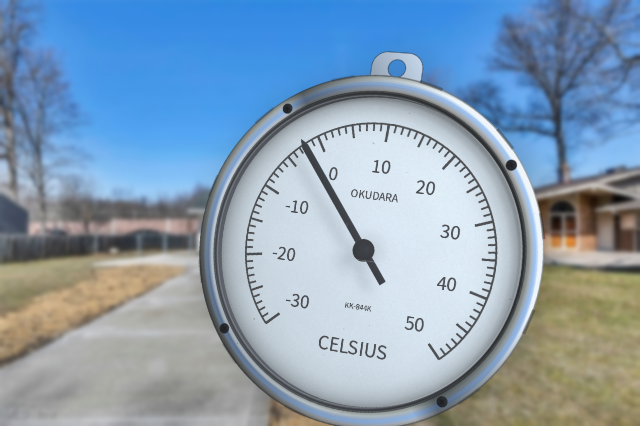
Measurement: -2 °C
